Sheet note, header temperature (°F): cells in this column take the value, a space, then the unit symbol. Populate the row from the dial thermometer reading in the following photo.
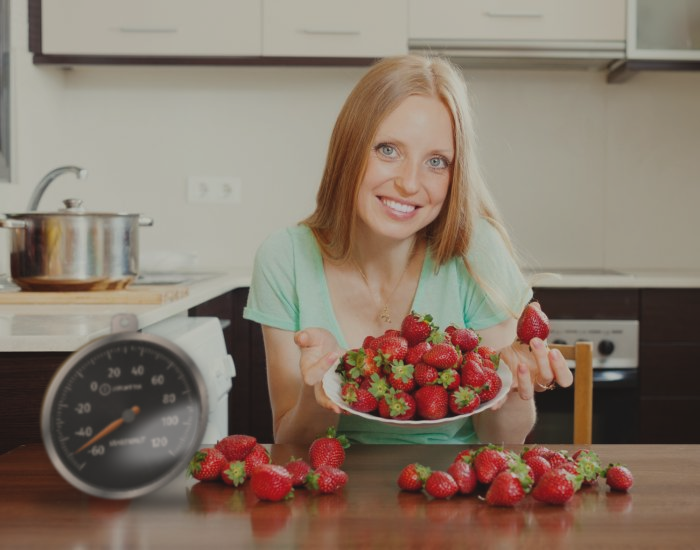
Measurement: -50 °F
